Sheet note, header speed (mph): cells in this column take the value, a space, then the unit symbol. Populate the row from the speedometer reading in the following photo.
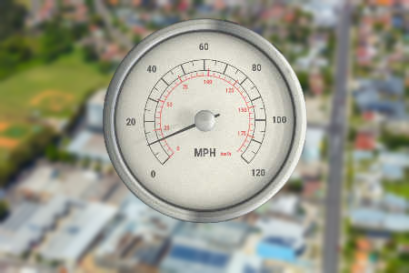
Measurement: 10 mph
